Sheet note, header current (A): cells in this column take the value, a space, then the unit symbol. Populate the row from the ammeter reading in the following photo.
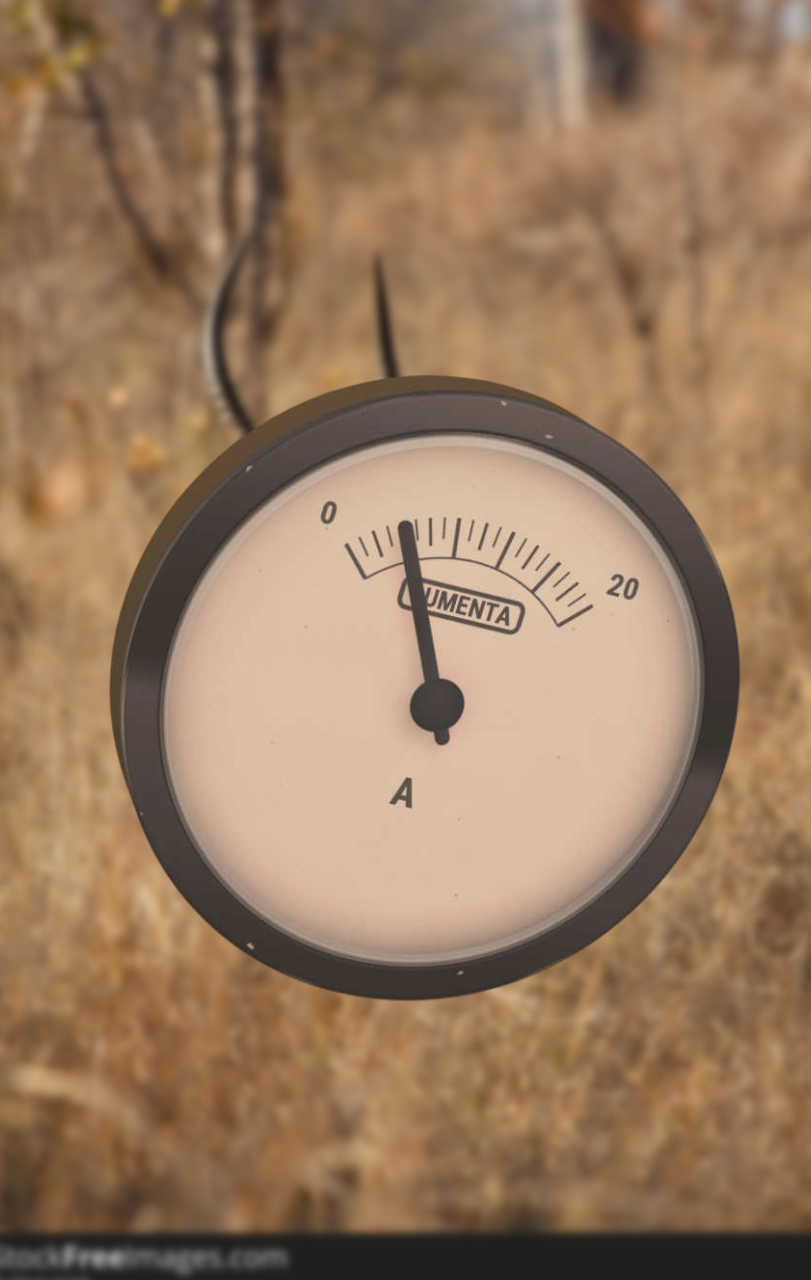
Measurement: 4 A
